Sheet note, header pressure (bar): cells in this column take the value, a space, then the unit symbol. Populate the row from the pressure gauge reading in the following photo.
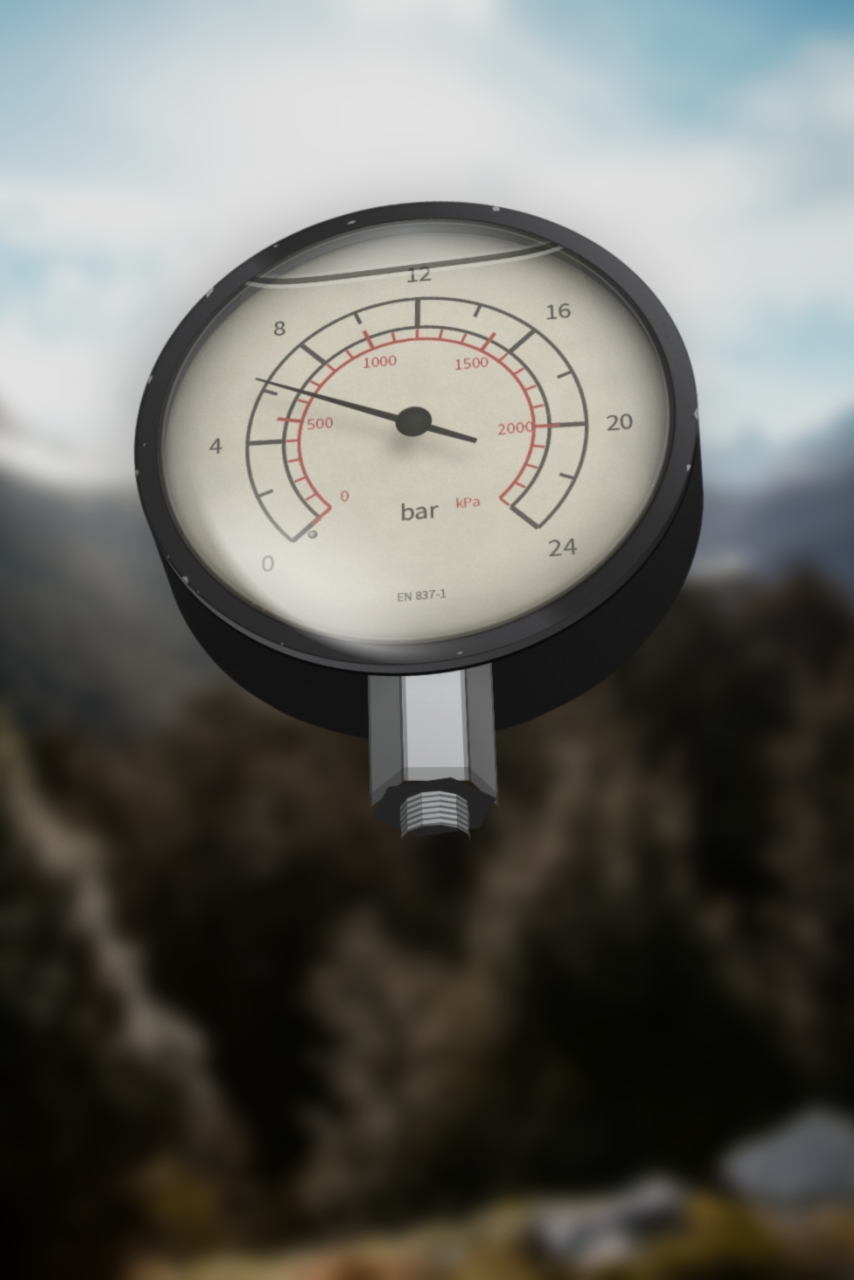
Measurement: 6 bar
